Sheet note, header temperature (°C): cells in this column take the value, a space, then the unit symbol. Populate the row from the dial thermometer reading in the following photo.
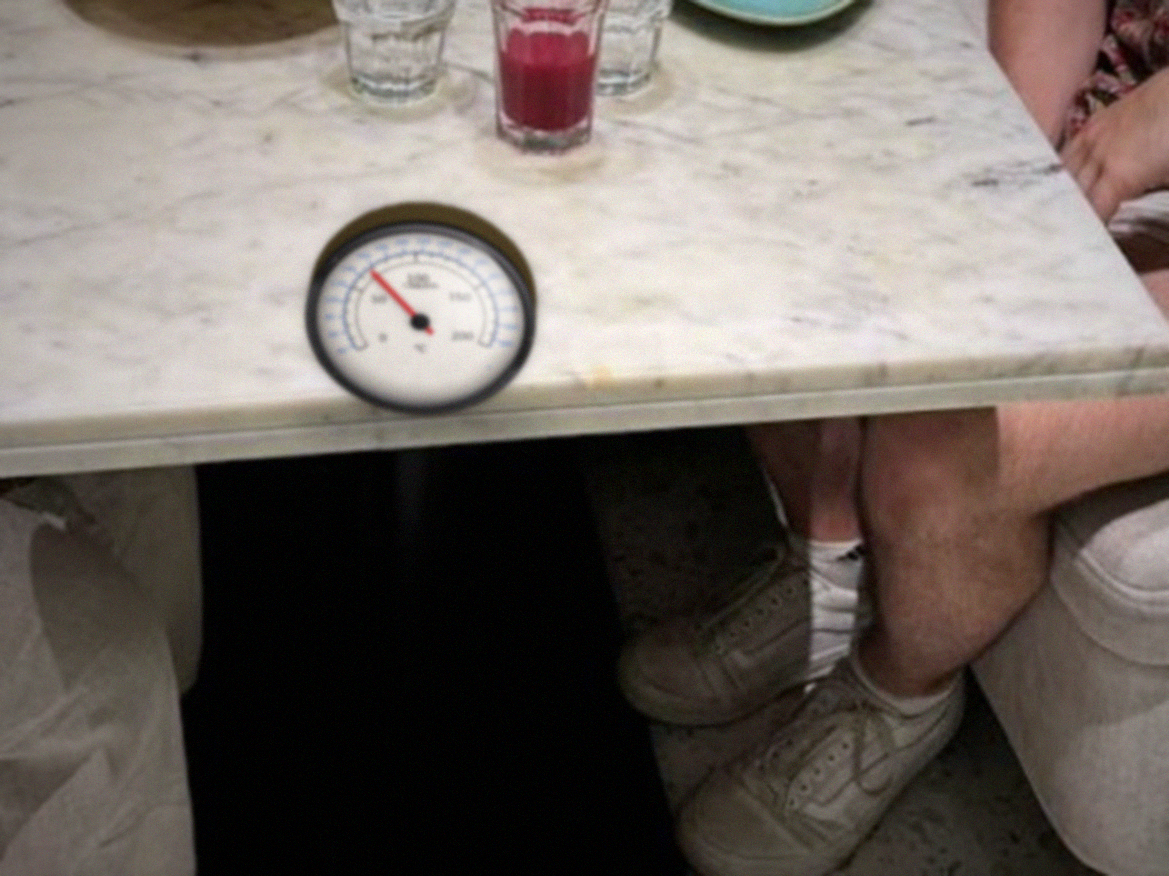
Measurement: 70 °C
